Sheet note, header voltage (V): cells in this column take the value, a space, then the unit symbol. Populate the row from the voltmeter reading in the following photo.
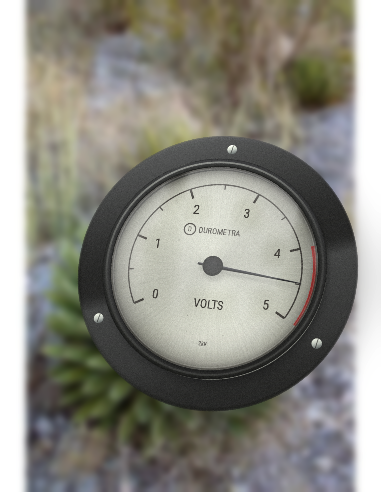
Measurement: 4.5 V
